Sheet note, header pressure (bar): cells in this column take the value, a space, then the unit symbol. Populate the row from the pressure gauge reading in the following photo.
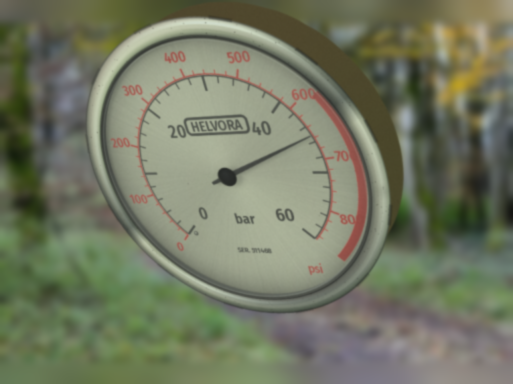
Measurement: 45 bar
